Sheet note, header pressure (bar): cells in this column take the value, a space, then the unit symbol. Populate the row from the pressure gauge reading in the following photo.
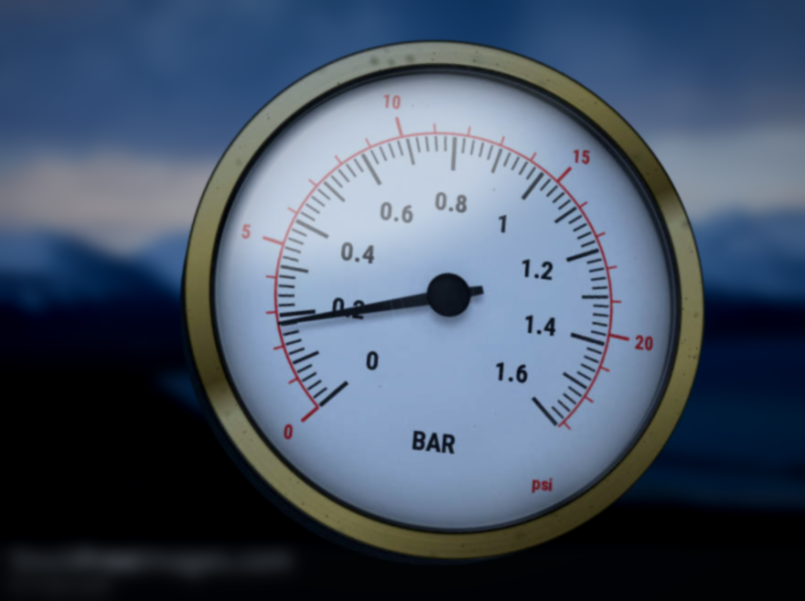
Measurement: 0.18 bar
